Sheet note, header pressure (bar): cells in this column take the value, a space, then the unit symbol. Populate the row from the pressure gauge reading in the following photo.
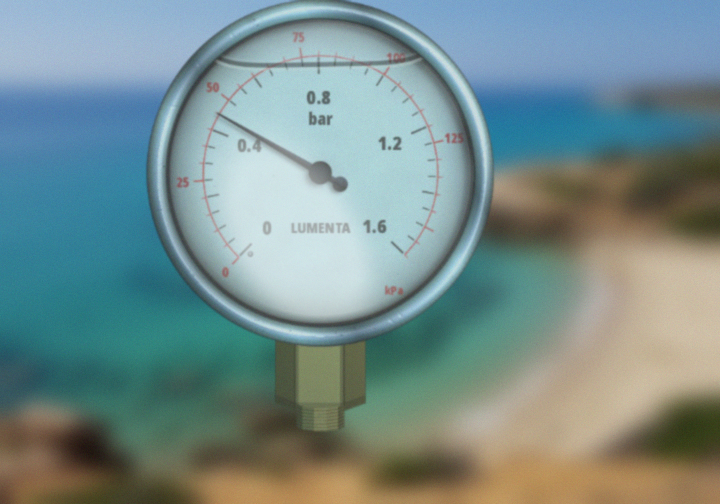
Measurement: 0.45 bar
